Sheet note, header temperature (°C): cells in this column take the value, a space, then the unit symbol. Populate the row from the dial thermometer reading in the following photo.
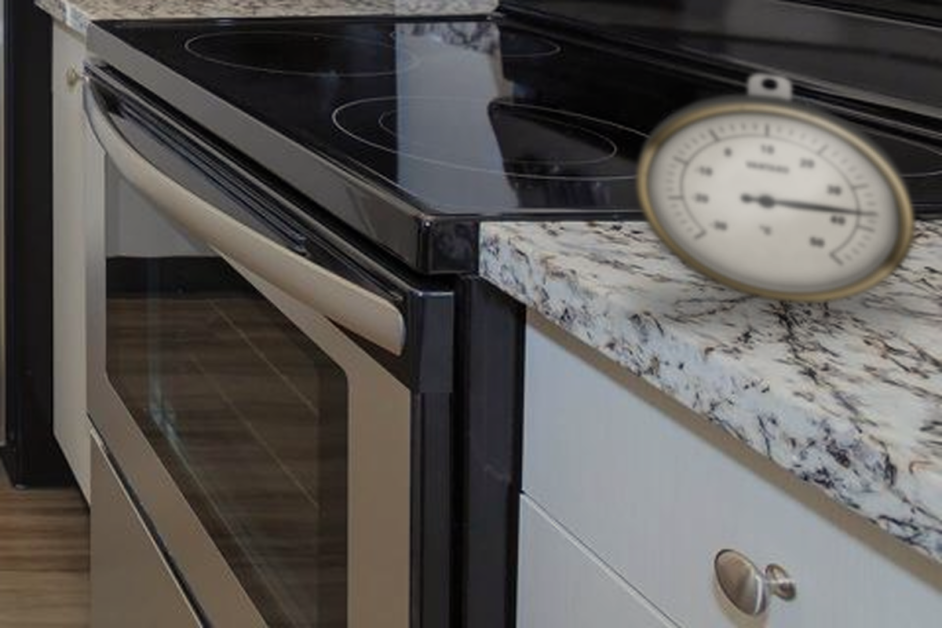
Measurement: 36 °C
